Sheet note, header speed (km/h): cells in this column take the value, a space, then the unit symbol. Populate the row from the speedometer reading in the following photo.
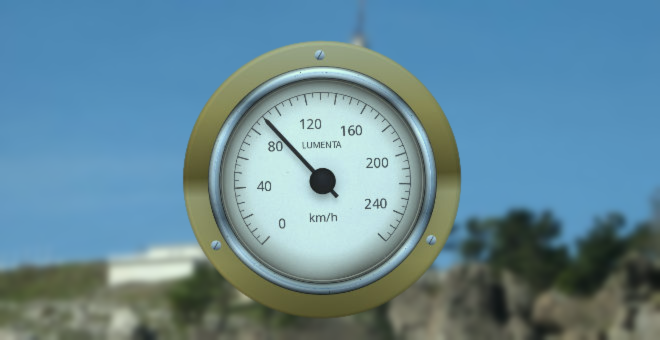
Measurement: 90 km/h
